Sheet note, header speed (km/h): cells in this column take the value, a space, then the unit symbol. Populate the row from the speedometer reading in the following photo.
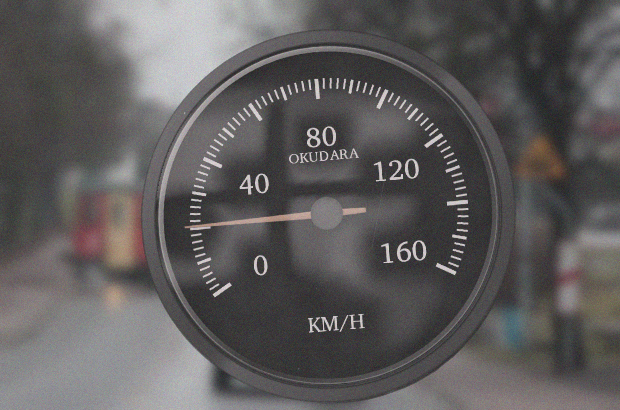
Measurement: 20 km/h
